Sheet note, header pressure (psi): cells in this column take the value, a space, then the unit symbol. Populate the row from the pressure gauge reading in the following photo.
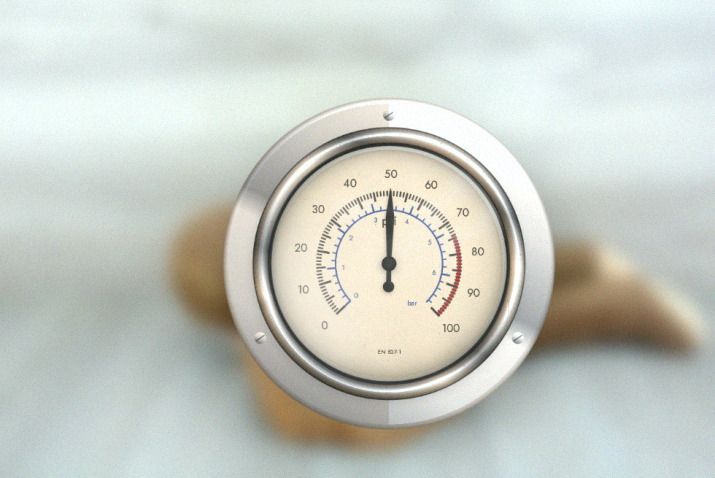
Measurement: 50 psi
